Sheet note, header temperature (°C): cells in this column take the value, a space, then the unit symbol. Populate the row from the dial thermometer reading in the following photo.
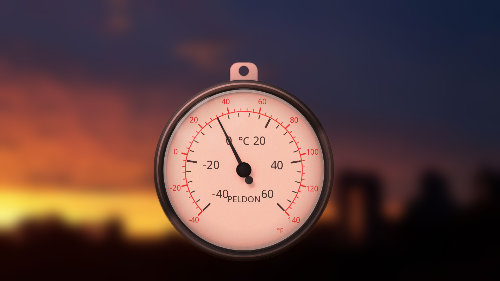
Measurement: 0 °C
